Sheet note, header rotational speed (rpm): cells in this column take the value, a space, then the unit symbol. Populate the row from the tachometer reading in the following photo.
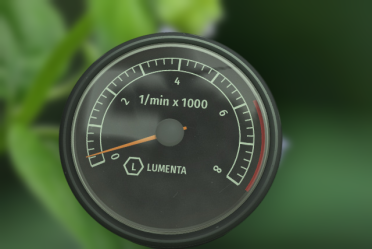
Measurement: 200 rpm
